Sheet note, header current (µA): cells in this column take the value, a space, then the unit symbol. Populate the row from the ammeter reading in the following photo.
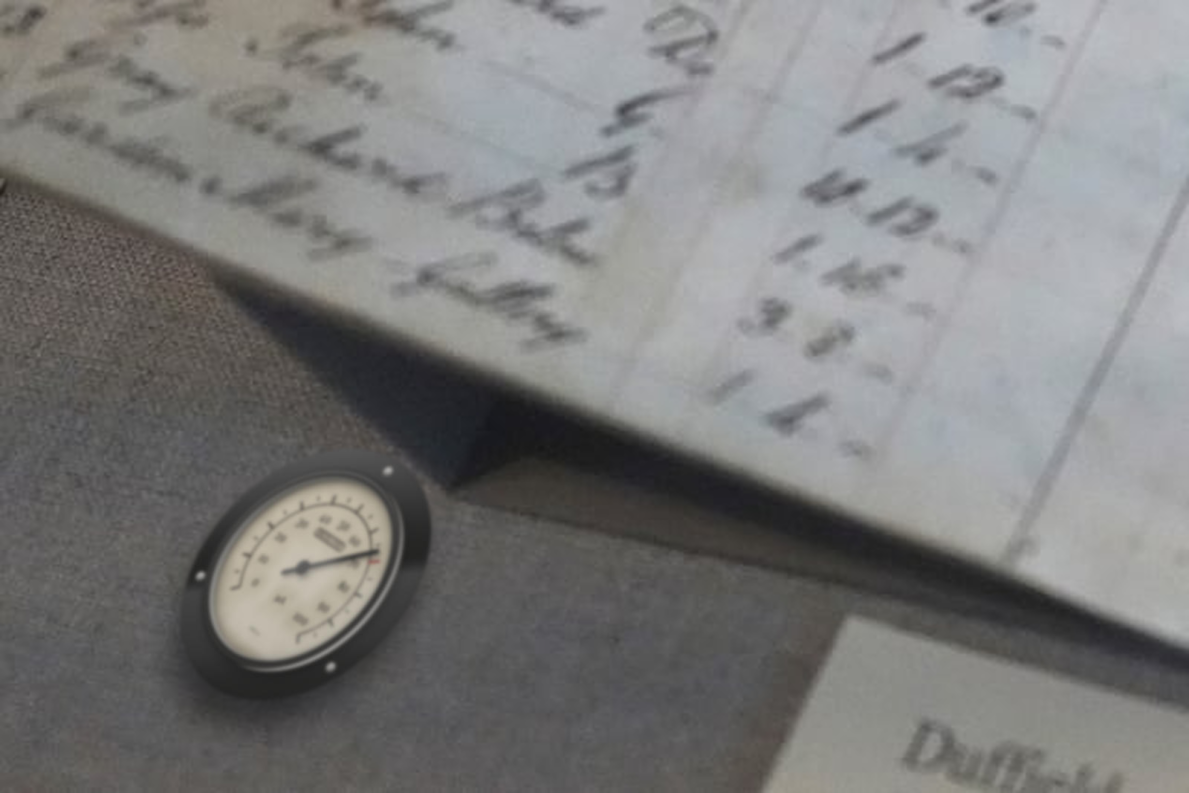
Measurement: 67.5 µA
